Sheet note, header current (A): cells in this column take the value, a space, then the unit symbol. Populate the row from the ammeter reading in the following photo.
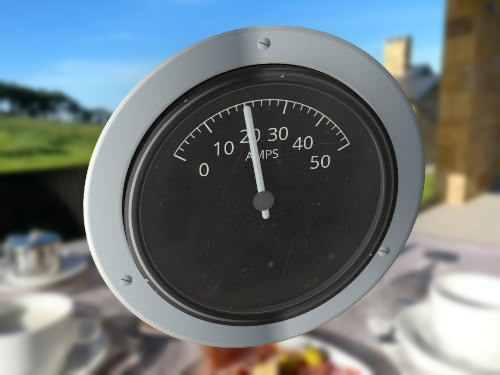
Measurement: 20 A
